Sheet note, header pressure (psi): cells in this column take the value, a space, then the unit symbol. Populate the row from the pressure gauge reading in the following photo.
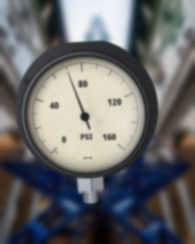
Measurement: 70 psi
